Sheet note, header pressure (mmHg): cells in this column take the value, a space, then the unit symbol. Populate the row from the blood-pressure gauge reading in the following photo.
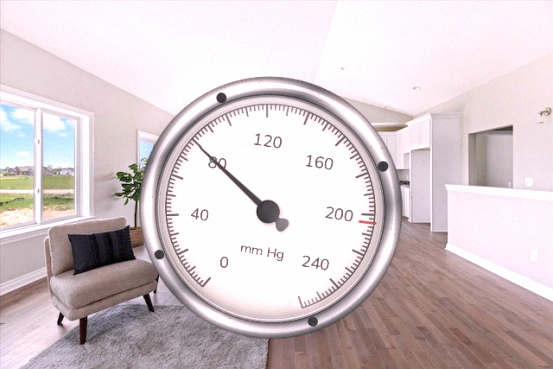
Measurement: 80 mmHg
